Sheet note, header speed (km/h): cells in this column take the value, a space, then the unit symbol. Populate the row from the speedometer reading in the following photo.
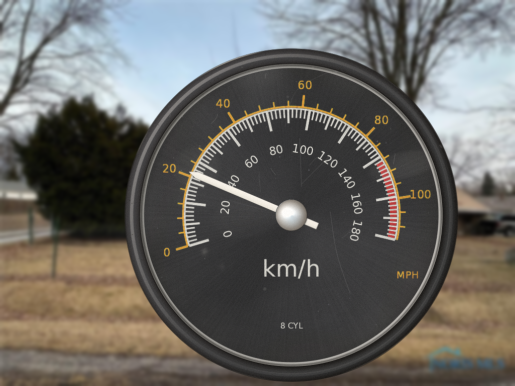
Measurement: 34 km/h
